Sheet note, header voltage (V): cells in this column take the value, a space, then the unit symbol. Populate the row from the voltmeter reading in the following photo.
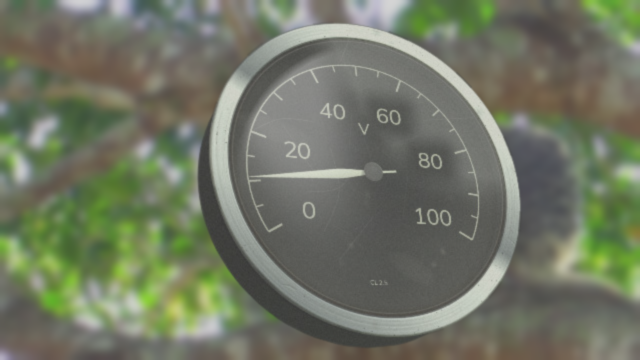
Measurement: 10 V
